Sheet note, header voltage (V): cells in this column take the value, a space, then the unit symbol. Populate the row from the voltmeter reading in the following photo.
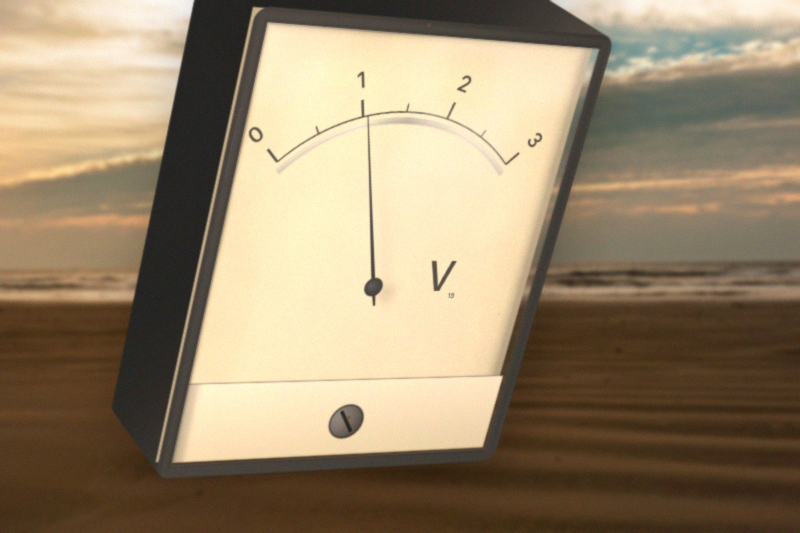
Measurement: 1 V
